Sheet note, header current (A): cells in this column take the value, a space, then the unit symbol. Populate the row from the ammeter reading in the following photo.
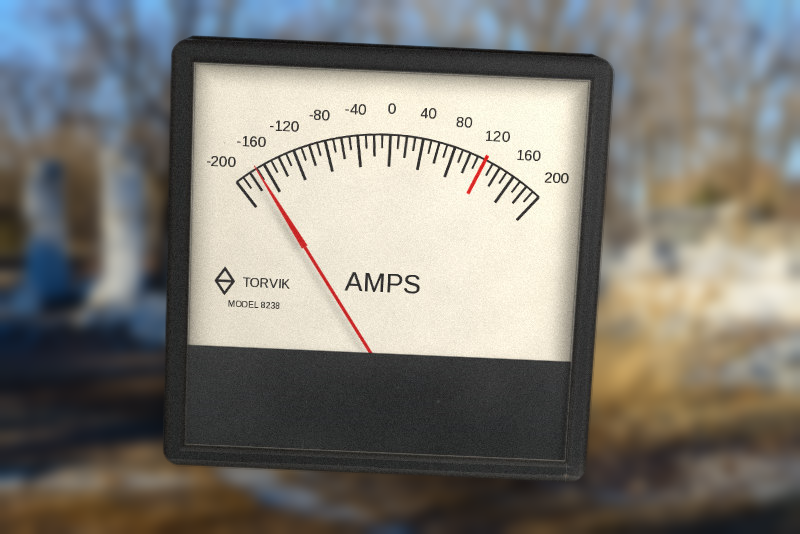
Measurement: -170 A
